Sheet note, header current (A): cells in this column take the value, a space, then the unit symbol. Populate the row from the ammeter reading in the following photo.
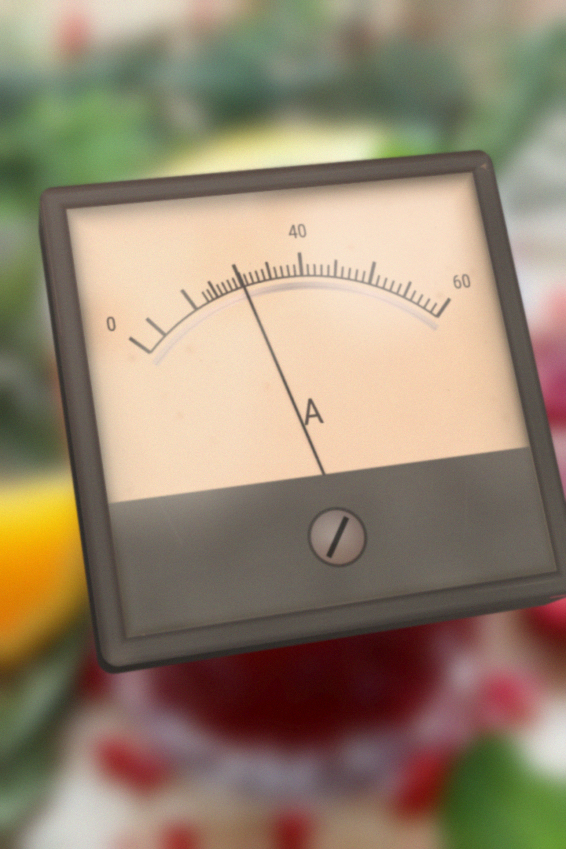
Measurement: 30 A
